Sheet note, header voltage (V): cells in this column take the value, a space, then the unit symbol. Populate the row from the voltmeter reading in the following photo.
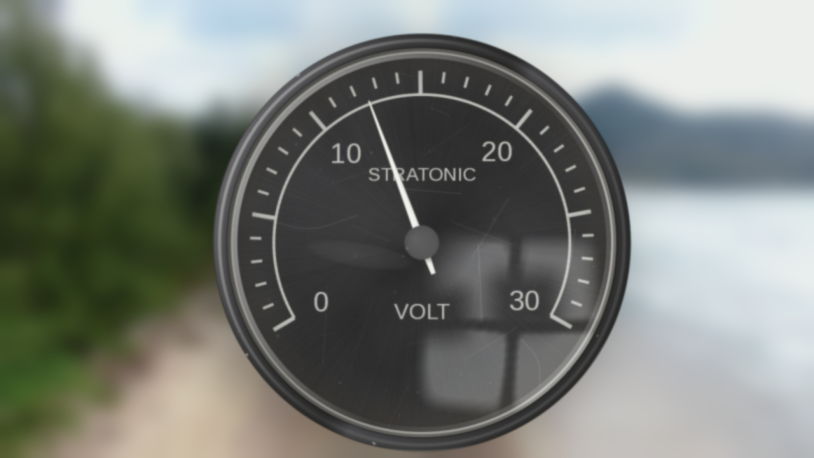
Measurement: 12.5 V
